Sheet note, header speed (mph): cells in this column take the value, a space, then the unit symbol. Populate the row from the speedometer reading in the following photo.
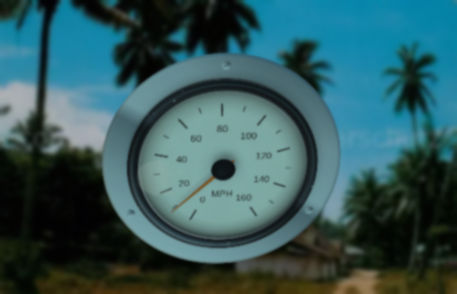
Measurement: 10 mph
